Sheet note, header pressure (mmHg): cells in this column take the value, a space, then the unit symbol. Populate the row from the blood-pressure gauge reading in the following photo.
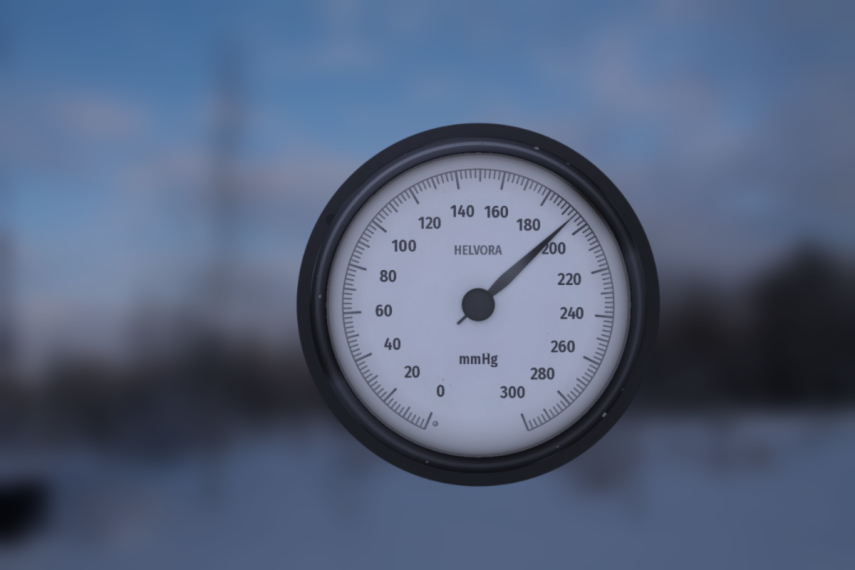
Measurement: 194 mmHg
